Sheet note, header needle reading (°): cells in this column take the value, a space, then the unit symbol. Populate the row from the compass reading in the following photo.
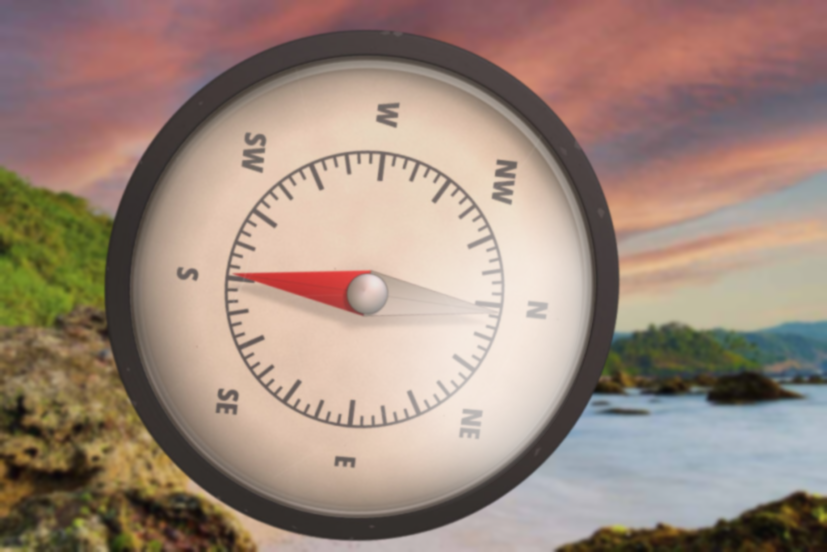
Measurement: 182.5 °
